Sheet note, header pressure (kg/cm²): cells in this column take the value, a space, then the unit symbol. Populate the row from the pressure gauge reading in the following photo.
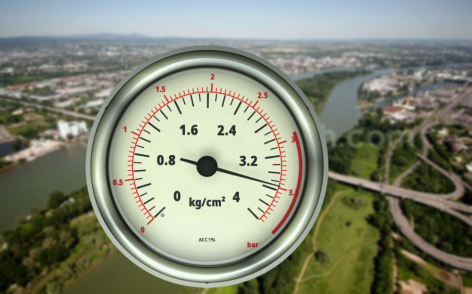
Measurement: 3.55 kg/cm²
